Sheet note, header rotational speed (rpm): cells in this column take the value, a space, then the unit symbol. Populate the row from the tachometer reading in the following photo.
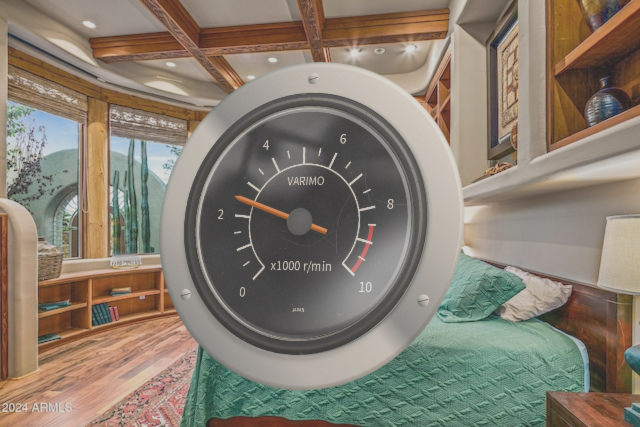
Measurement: 2500 rpm
